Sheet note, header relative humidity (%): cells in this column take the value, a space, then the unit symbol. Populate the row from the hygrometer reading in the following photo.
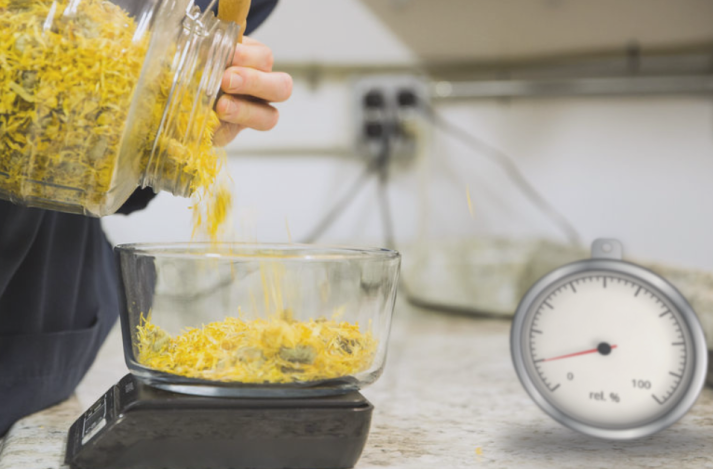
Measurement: 10 %
